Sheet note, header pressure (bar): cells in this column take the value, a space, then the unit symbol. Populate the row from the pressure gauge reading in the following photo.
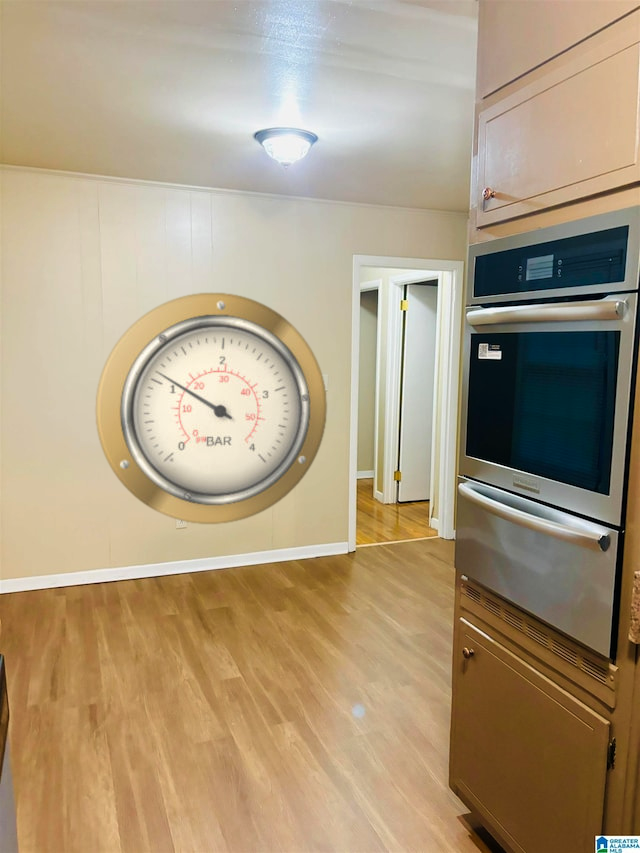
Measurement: 1.1 bar
